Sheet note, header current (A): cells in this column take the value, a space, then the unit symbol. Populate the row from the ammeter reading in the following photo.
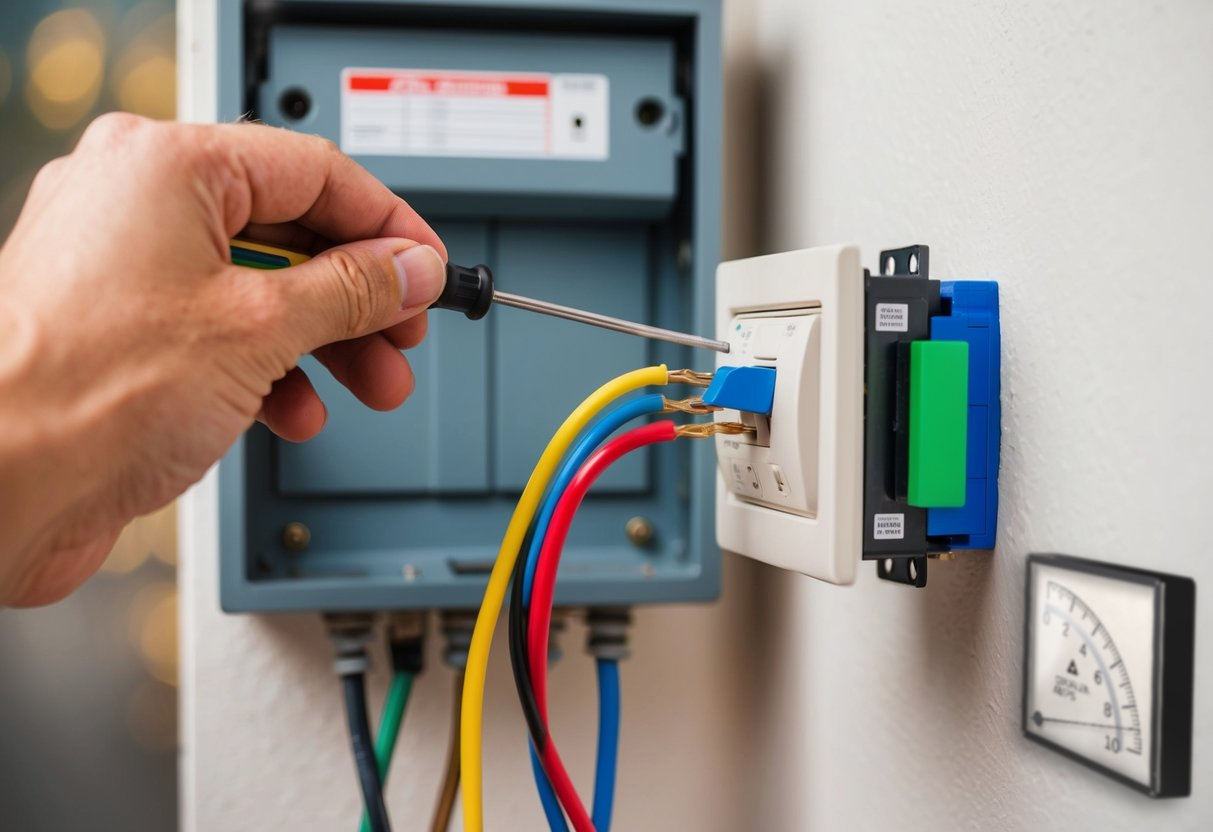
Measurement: 9 A
